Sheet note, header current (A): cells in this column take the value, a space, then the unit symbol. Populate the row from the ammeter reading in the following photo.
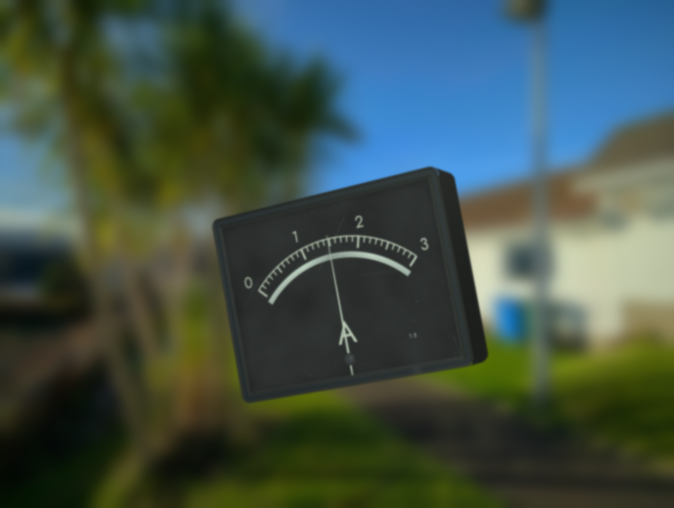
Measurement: 1.5 A
